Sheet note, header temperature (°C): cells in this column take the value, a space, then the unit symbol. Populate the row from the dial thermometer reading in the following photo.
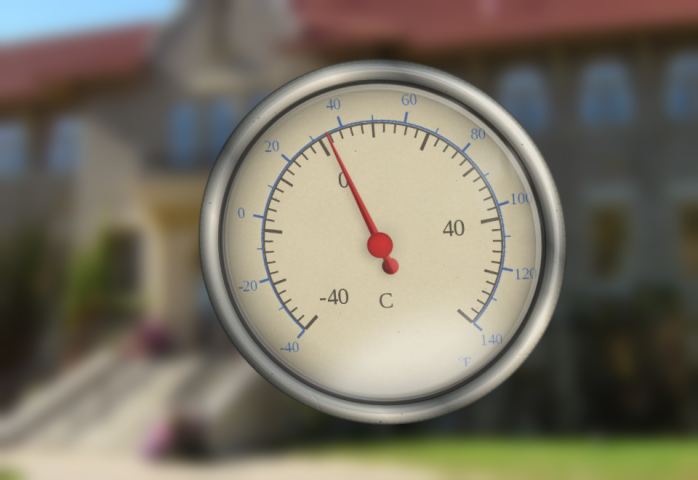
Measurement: 2 °C
